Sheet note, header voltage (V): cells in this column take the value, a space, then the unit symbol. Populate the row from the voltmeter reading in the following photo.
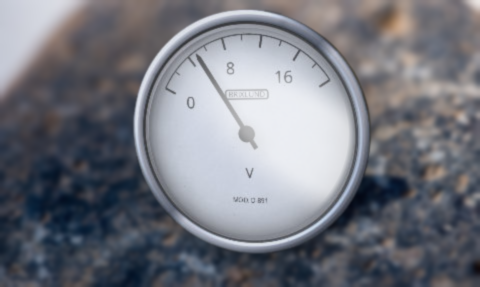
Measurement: 5 V
